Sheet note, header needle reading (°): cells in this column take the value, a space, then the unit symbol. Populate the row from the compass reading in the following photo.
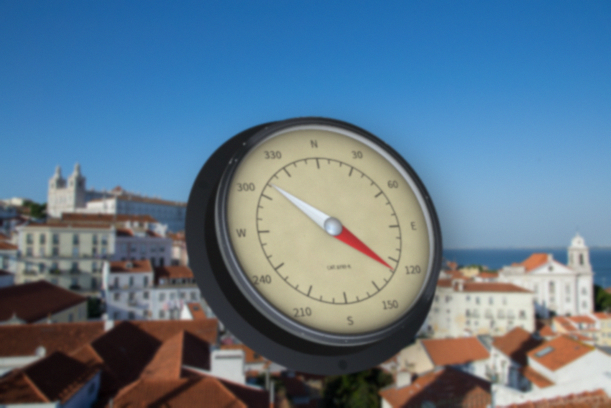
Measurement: 130 °
